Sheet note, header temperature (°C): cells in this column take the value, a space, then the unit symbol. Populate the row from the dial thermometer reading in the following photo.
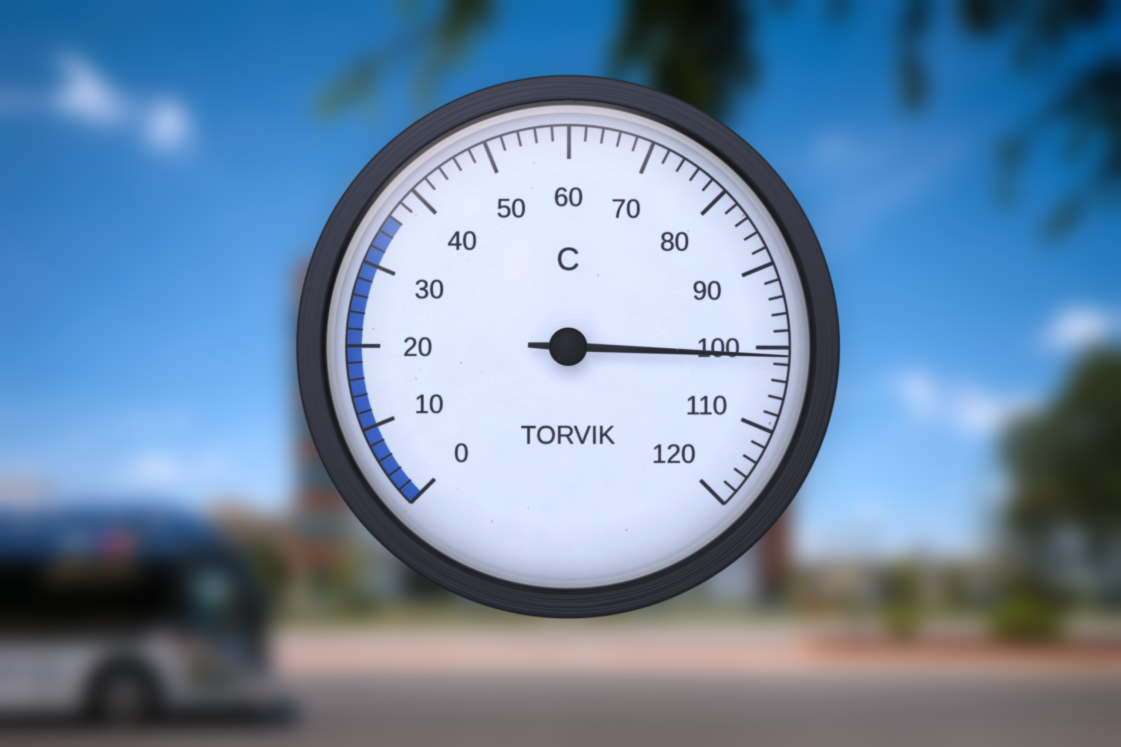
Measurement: 101 °C
